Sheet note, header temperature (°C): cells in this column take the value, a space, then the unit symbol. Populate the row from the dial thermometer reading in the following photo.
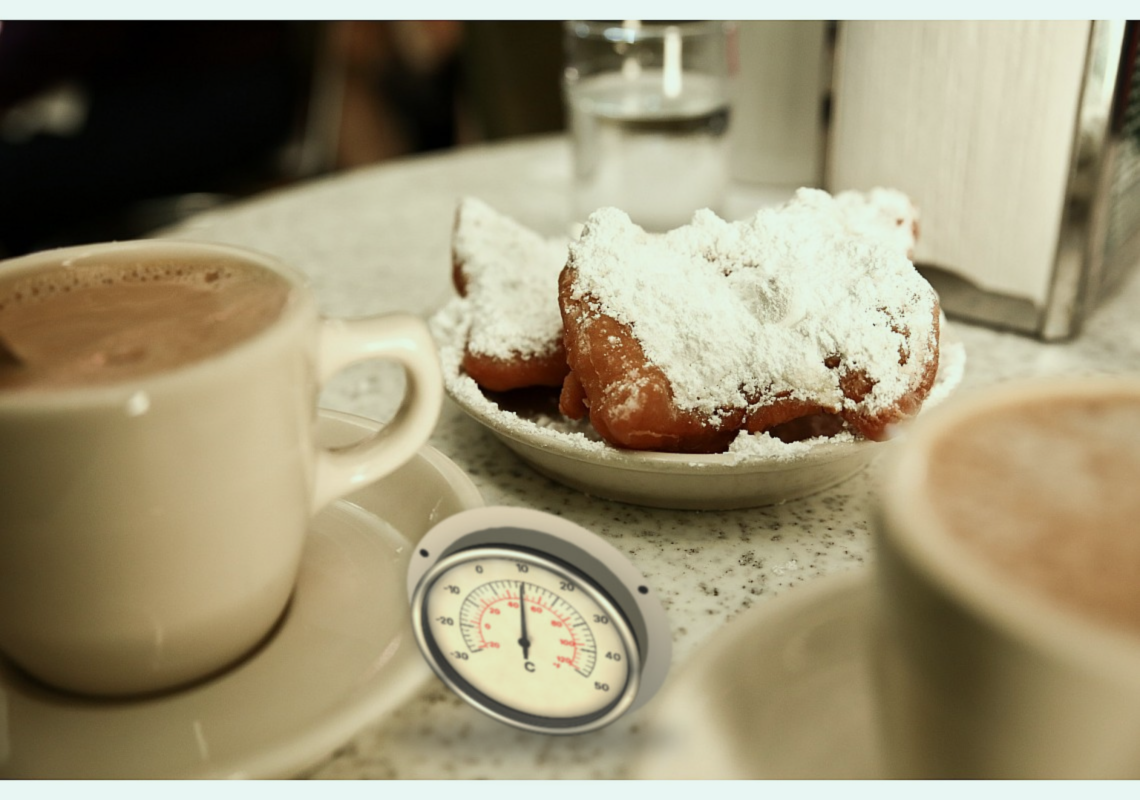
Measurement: 10 °C
